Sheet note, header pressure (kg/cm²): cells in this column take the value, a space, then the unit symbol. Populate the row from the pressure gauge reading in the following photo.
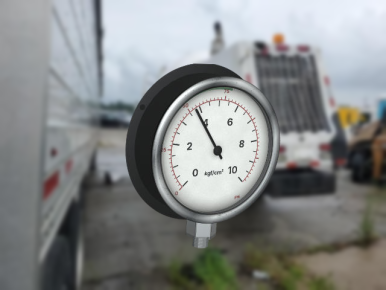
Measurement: 3.75 kg/cm²
